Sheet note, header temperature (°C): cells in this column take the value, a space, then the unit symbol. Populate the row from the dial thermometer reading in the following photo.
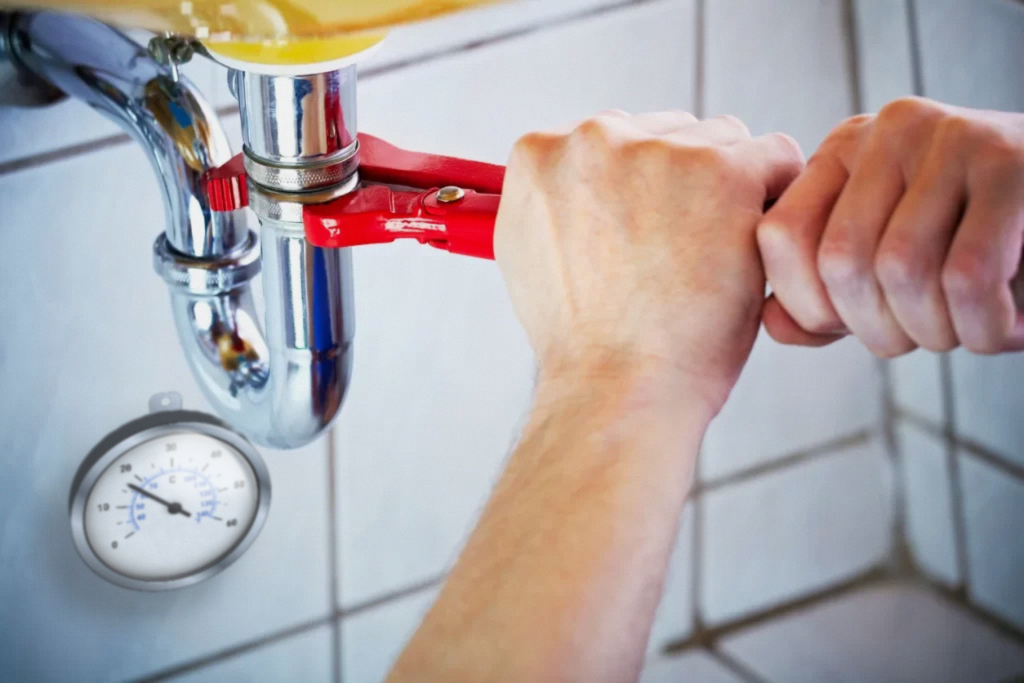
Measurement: 17.5 °C
